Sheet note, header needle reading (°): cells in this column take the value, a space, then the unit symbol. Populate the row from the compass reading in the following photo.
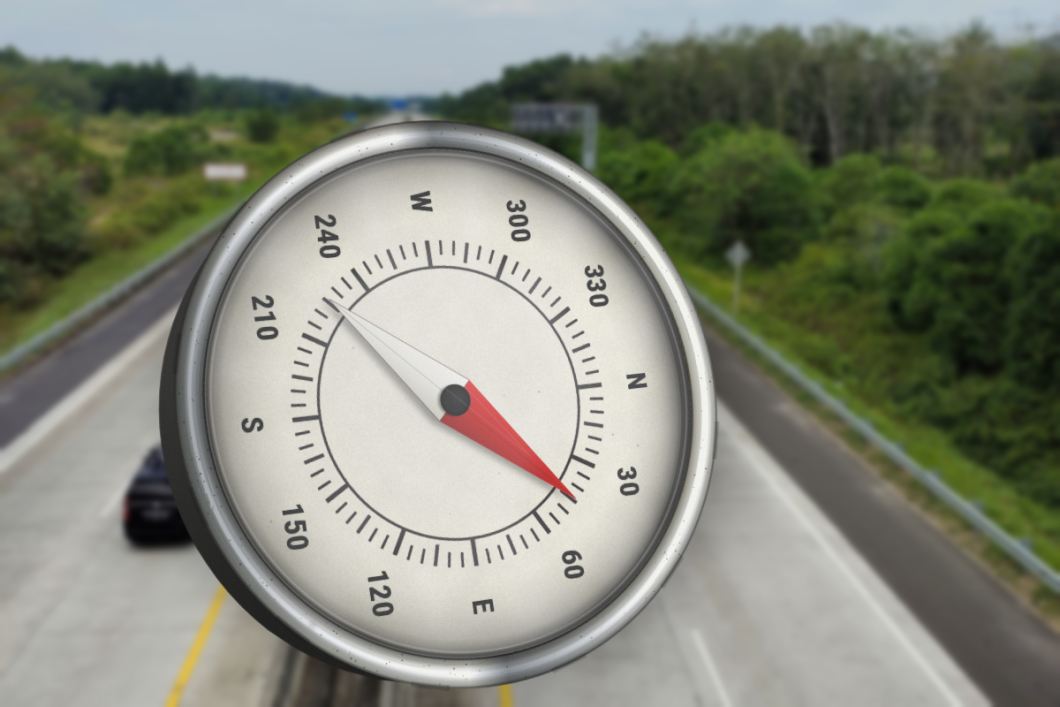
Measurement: 45 °
